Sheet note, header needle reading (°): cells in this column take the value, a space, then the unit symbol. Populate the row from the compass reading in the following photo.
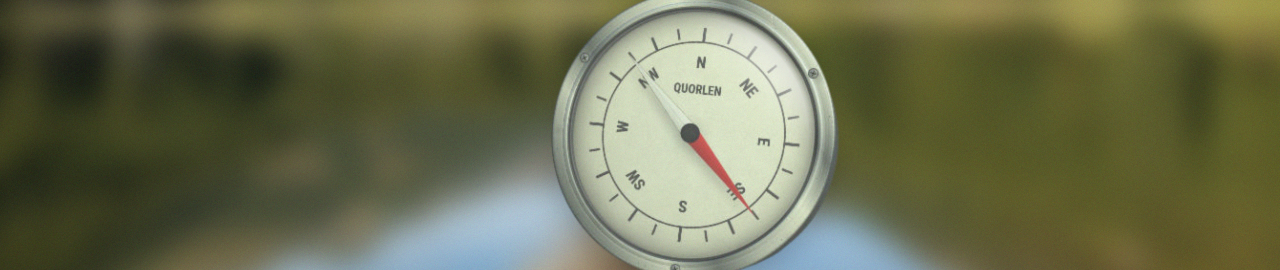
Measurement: 135 °
